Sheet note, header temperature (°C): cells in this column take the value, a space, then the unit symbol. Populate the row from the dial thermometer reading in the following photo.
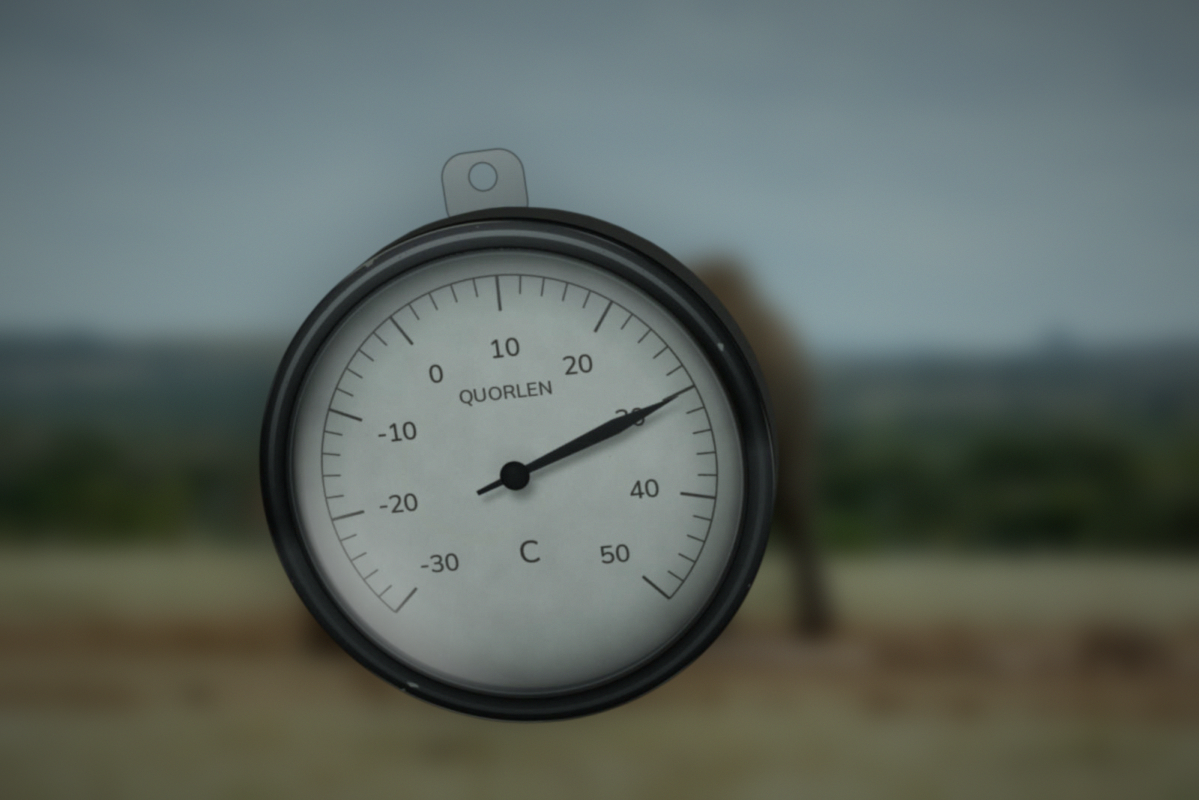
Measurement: 30 °C
